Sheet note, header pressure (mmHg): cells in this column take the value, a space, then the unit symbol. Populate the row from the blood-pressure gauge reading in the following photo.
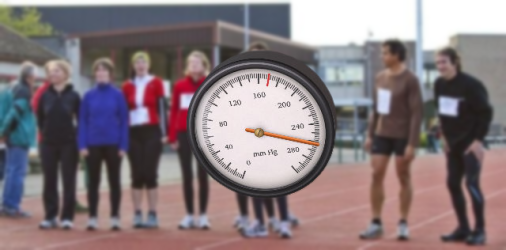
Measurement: 260 mmHg
